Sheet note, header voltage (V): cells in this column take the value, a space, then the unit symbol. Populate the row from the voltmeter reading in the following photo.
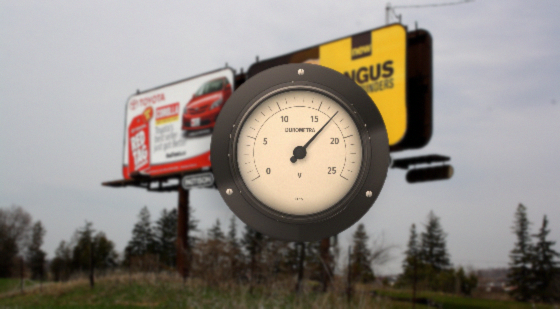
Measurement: 17 V
